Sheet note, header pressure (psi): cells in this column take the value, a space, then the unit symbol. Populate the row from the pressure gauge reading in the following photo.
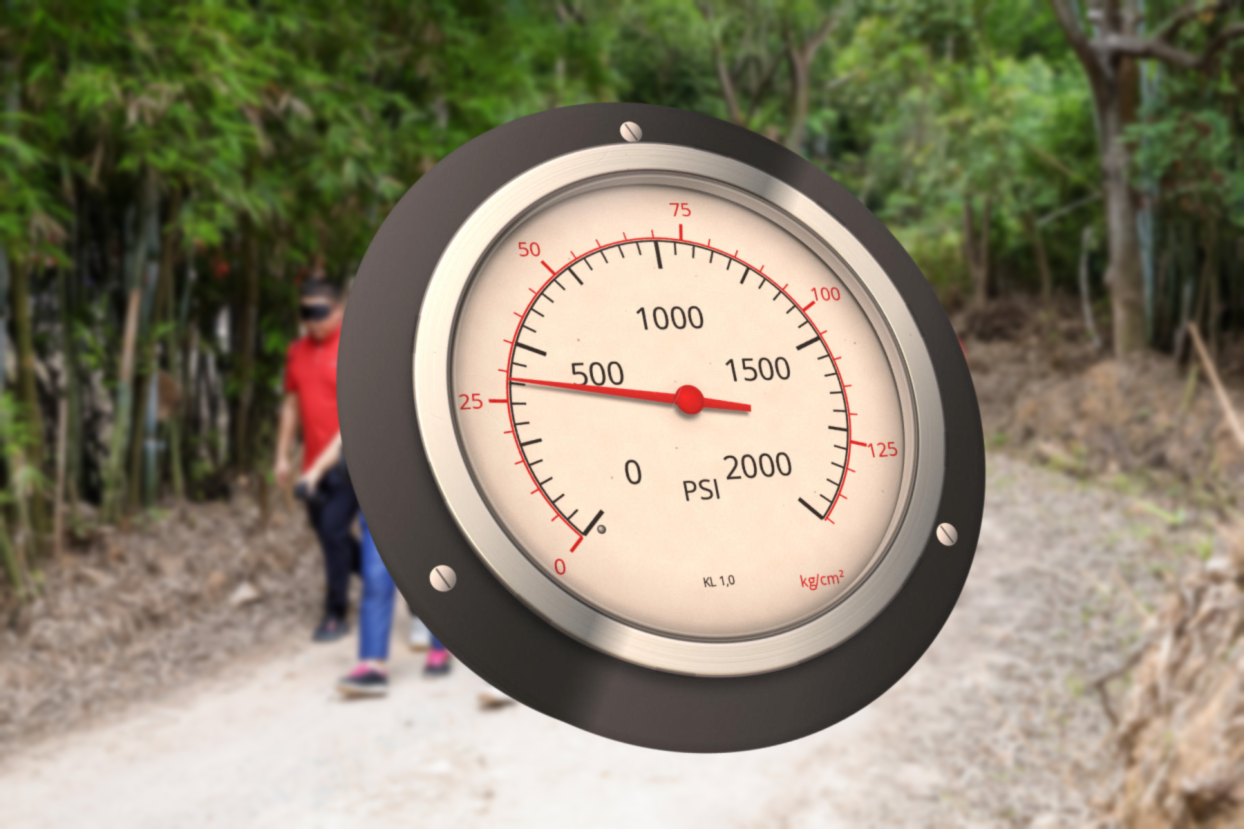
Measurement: 400 psi
